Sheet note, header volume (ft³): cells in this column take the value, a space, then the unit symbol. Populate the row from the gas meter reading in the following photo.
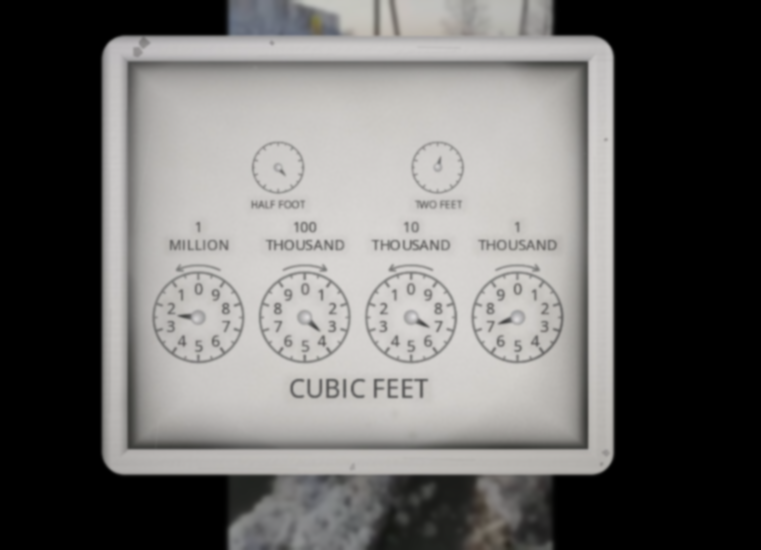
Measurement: 236700 ft³
